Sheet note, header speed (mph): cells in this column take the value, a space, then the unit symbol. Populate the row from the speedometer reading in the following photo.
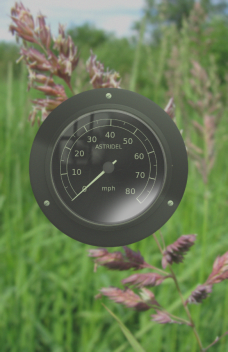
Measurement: 0 mph
